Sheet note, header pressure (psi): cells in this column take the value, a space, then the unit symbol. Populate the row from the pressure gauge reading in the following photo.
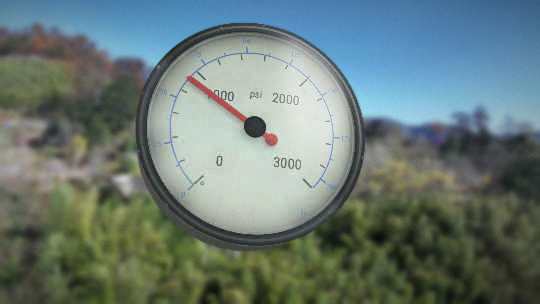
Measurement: 900 psi
